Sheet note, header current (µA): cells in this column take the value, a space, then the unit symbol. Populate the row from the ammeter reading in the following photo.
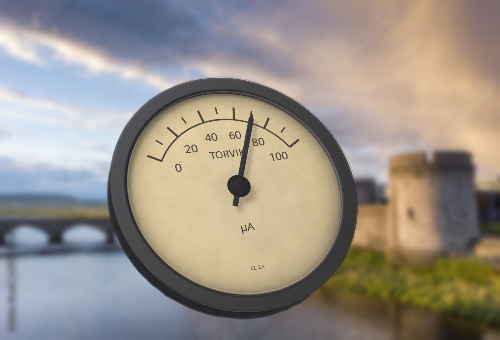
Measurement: 70 µA
